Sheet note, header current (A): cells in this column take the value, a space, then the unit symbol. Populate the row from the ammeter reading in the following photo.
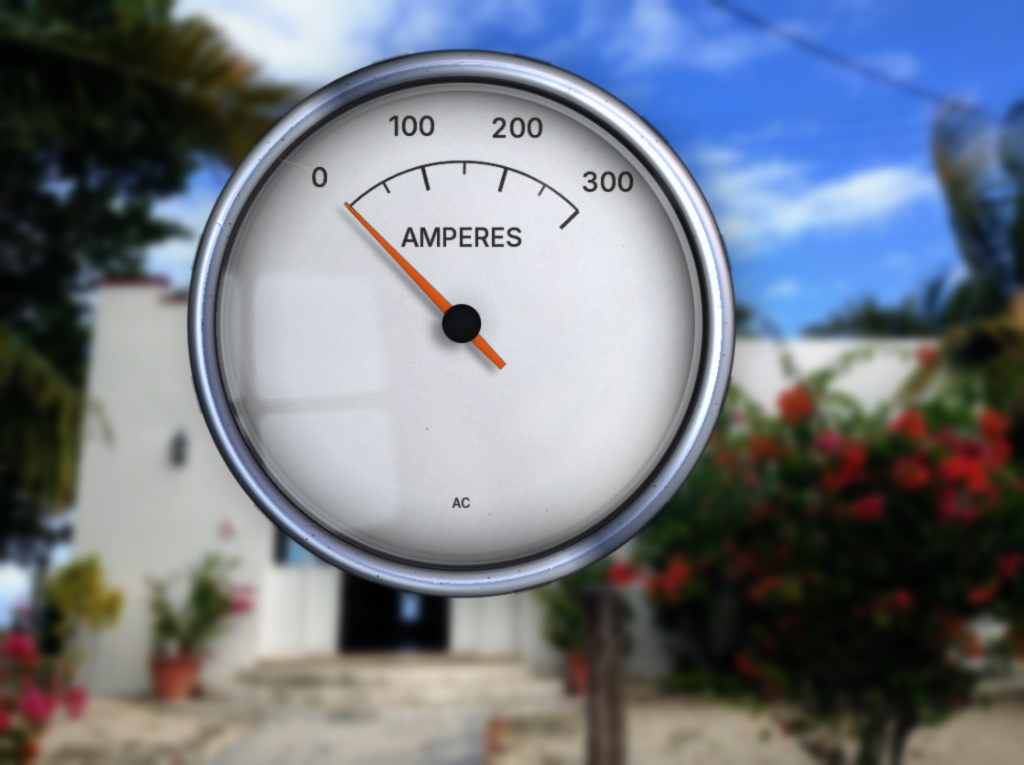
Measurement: 0 A
